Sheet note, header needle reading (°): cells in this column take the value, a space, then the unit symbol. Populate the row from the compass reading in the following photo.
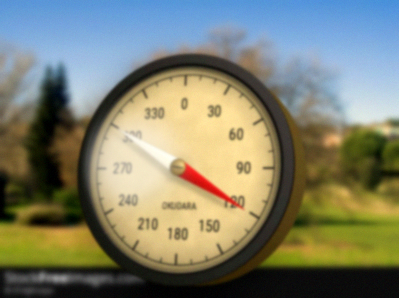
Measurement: 120 °
